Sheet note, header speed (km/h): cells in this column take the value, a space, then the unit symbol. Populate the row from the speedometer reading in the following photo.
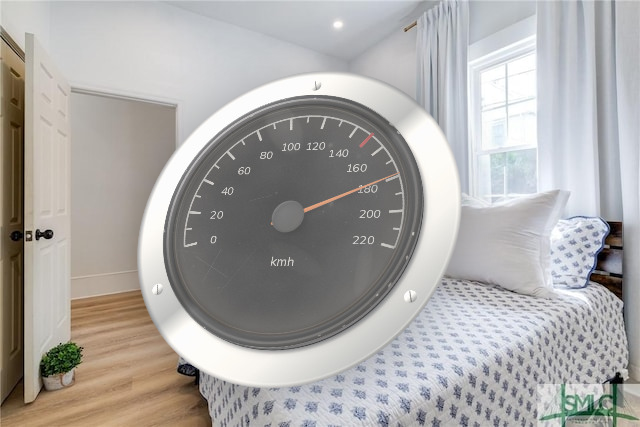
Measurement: 180 km/h
